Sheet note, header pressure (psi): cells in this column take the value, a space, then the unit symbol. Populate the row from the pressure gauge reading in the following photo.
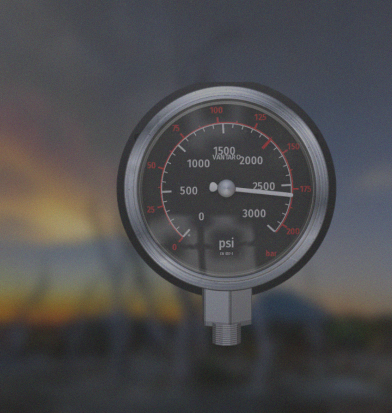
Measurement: 2600 psi
